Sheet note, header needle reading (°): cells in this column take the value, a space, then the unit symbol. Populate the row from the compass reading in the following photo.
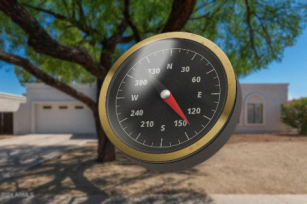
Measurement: 140 °
